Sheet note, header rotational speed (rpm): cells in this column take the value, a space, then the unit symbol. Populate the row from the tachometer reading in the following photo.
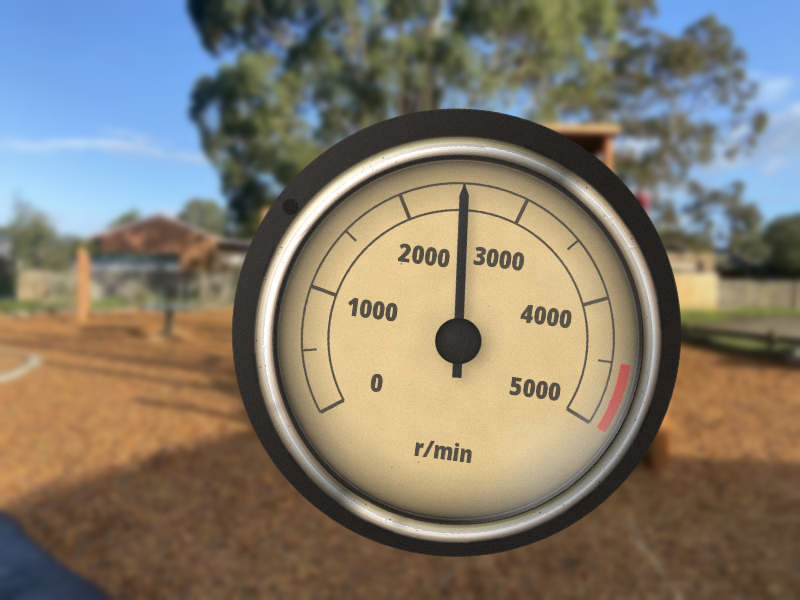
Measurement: 2500 rpm
